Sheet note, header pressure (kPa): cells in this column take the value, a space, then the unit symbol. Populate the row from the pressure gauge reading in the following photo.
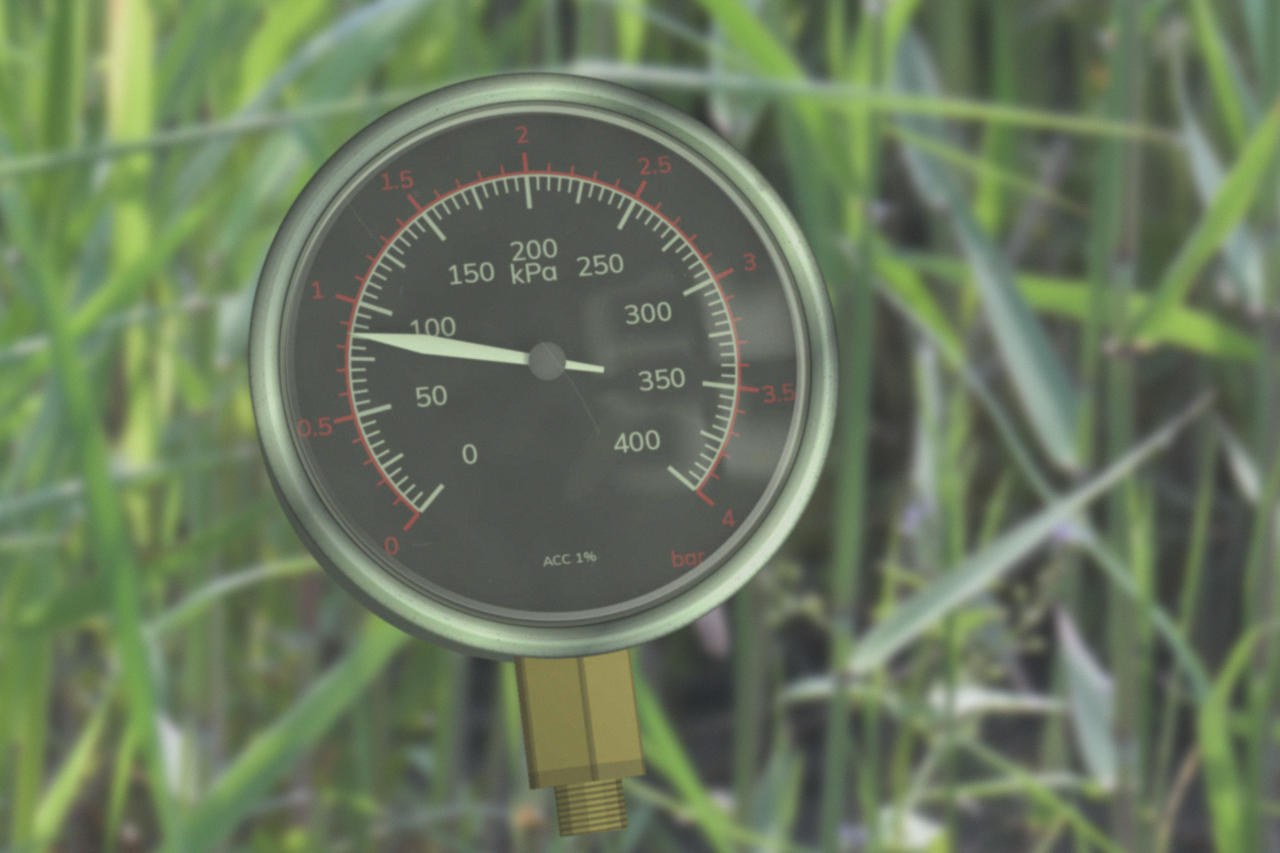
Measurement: 85 kPa
